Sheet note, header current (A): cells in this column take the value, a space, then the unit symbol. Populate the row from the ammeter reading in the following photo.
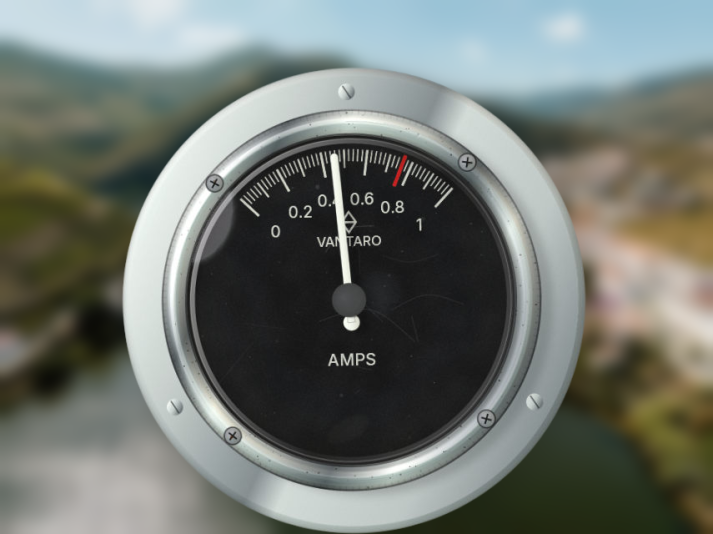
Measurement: 0.46 A
